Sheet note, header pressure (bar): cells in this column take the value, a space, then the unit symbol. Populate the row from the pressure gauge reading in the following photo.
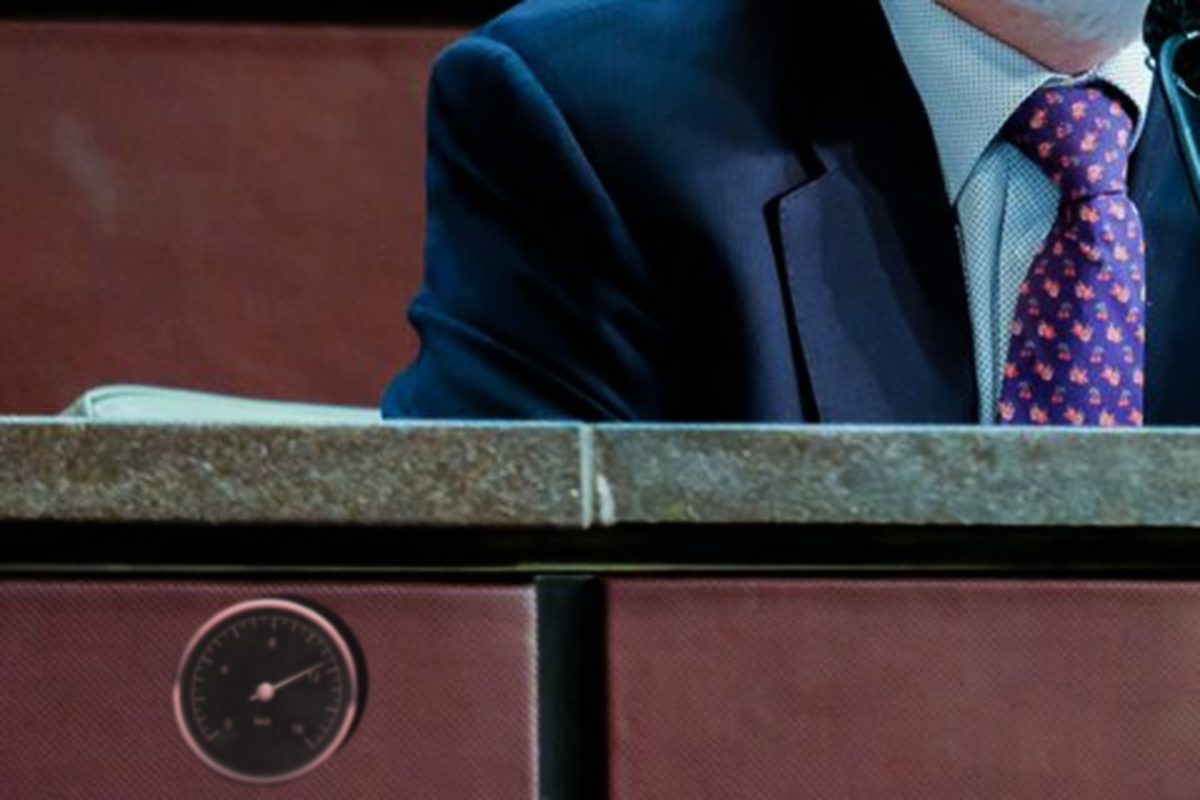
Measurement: 11.5 bar
